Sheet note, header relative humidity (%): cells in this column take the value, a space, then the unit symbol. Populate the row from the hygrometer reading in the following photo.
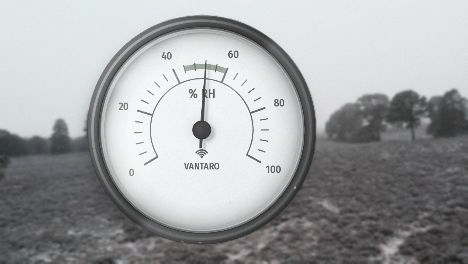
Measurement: 52 %
